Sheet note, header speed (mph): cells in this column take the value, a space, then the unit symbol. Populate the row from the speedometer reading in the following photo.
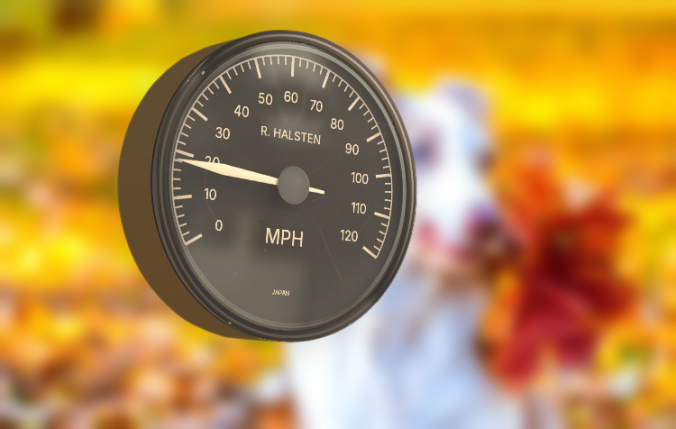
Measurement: 18 mph
